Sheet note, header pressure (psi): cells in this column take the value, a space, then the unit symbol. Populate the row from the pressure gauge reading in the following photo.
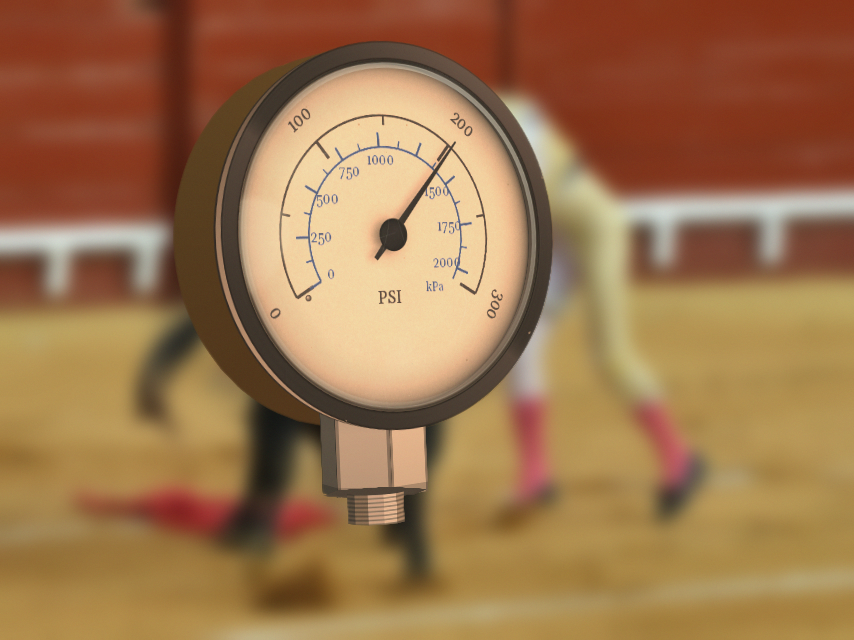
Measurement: 200 psi
